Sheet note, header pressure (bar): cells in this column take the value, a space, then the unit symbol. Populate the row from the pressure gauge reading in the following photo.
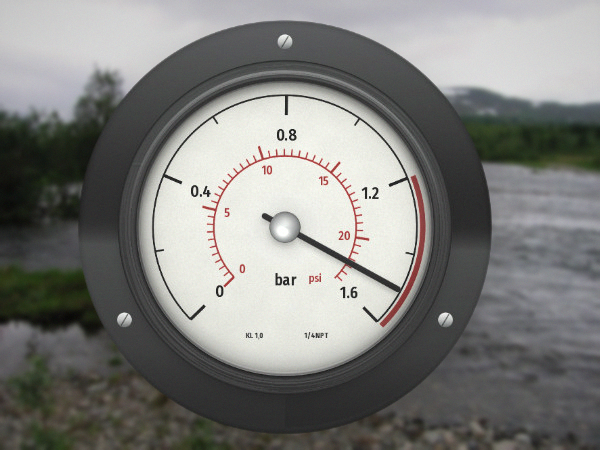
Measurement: 1.5 bar
